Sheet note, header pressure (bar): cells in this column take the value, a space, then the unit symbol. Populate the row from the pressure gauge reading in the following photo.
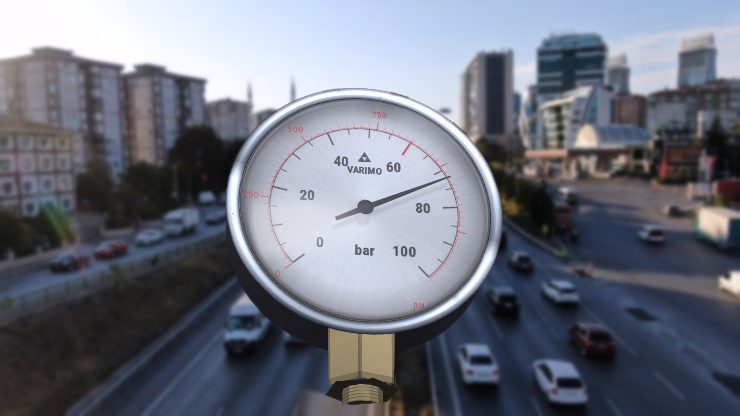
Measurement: 72.5 bar
